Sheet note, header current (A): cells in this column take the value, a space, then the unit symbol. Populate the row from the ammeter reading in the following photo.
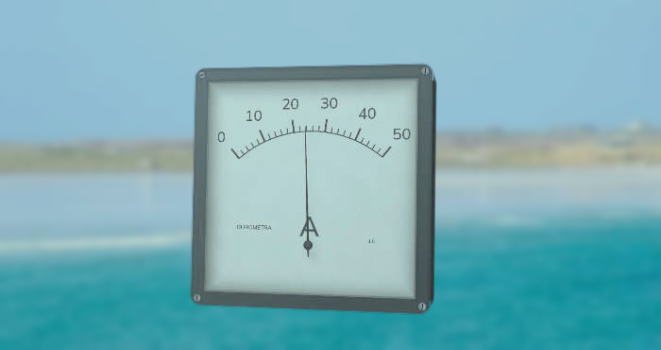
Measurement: 24 A
